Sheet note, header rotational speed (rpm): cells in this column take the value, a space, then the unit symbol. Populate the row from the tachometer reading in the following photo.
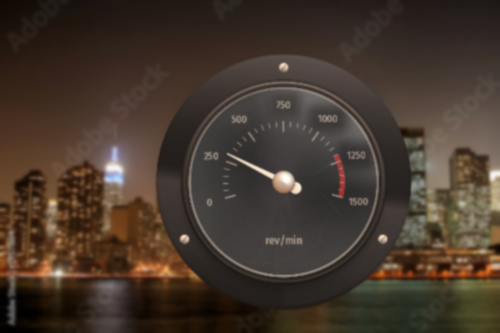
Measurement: 300 rpm
